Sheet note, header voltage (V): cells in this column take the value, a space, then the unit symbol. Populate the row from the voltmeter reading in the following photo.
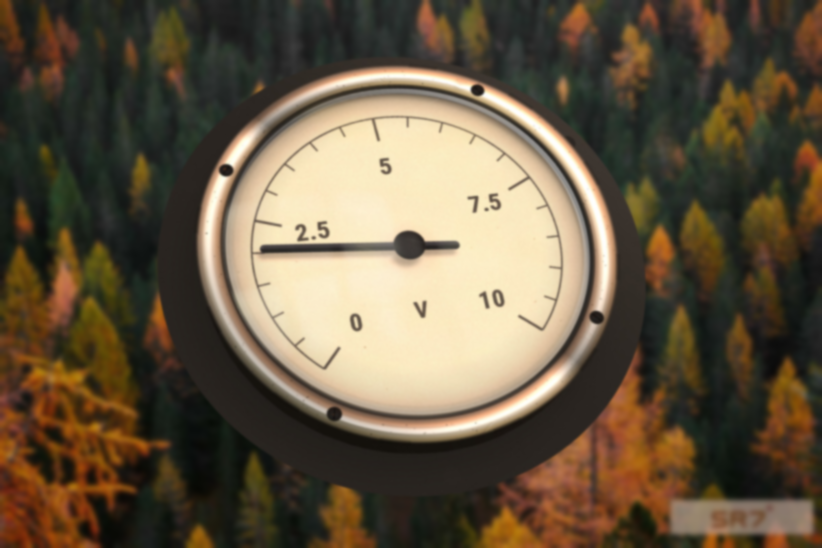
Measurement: 2 V
